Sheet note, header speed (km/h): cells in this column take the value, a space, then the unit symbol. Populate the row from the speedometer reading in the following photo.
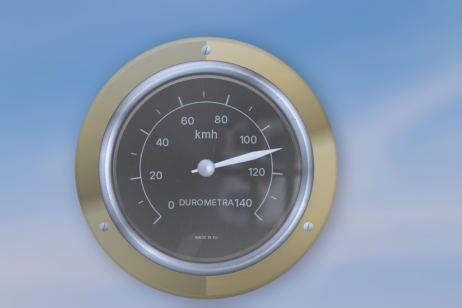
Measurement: 110 km/h
